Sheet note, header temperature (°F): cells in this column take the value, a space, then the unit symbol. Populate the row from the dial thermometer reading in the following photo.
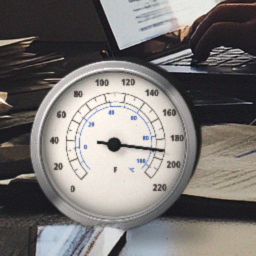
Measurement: 190 °F
